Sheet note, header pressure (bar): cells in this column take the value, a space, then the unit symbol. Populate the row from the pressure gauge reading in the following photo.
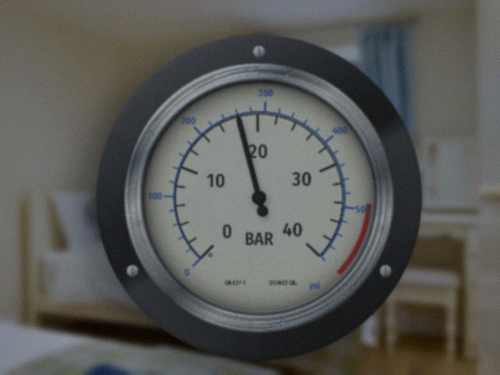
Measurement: 18 bar
